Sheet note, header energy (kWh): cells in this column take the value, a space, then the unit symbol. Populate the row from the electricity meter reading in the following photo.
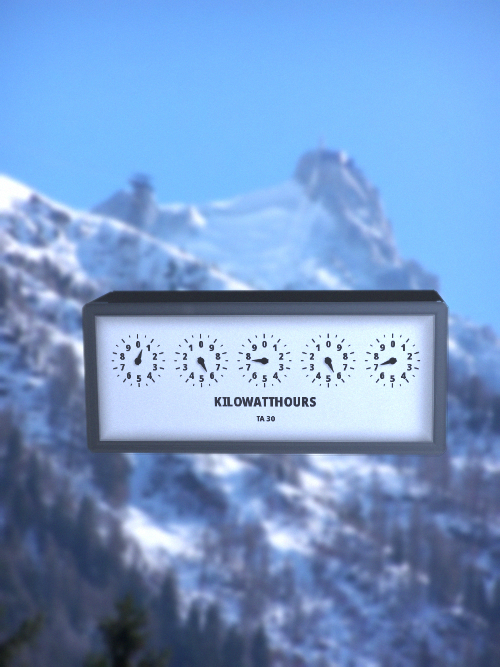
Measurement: 5757 kWh
